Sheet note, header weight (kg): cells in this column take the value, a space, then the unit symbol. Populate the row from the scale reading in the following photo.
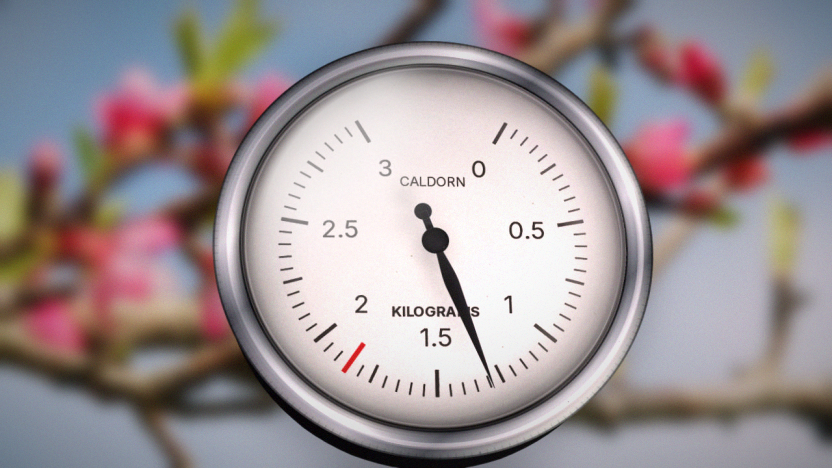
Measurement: 1.3 kg
